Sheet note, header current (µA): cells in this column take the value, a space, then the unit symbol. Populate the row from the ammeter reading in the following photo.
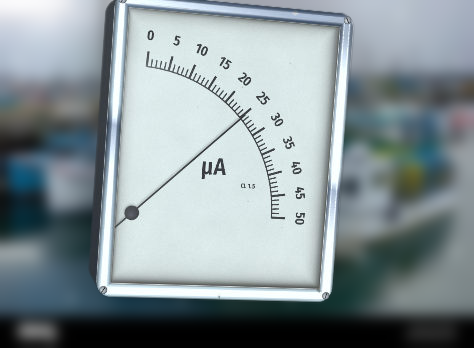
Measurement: 25 µA
